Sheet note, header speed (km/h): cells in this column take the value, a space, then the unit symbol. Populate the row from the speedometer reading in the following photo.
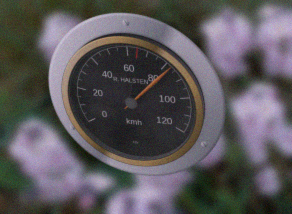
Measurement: 82.5 km/h
